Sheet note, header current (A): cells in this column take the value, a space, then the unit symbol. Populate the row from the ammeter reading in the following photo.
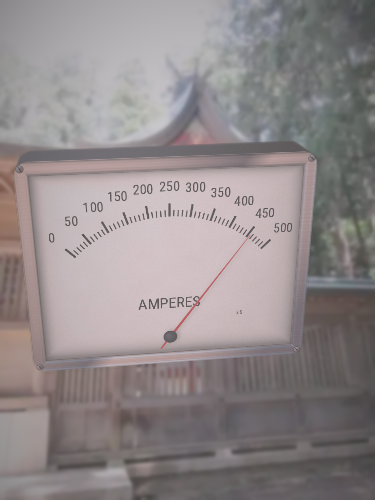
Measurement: 450 A
